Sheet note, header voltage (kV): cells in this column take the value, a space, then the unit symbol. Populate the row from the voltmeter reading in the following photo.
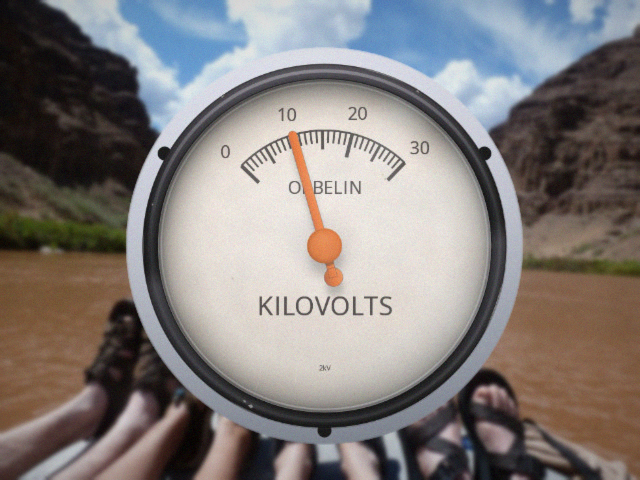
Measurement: 10 kV
